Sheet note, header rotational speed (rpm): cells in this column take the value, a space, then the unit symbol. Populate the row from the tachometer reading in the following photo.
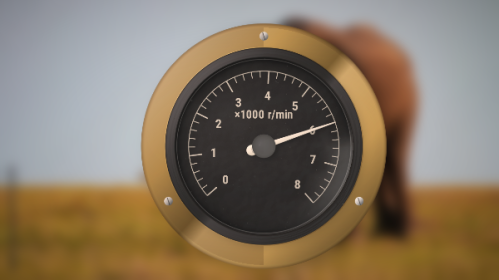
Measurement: 6000 rpm
